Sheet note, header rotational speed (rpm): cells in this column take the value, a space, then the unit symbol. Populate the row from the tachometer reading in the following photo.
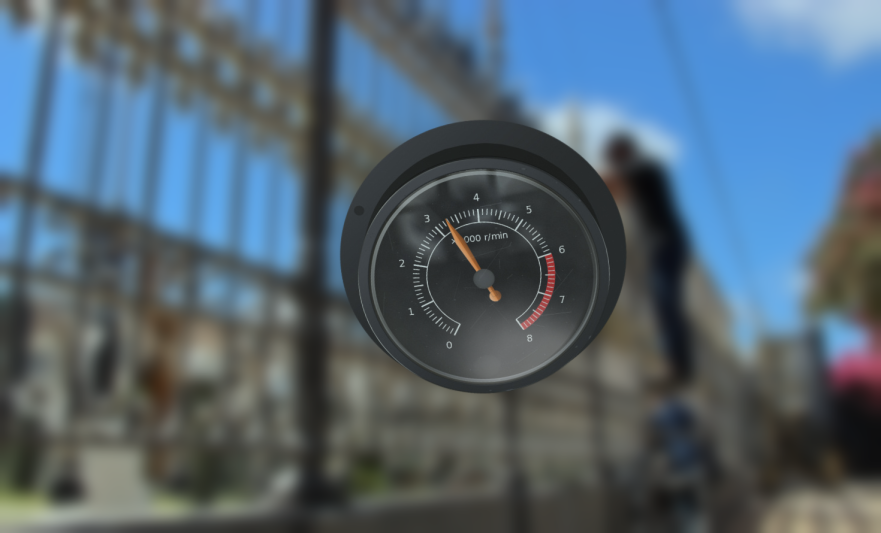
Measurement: 3300 rpm
